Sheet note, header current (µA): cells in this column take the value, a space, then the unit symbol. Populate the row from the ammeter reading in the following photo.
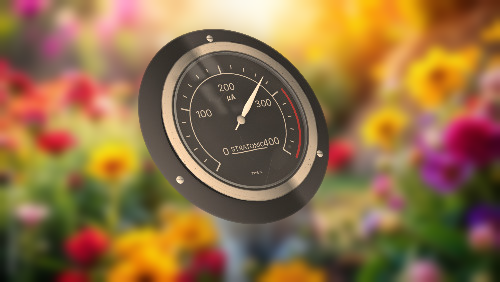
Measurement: 270 µA
